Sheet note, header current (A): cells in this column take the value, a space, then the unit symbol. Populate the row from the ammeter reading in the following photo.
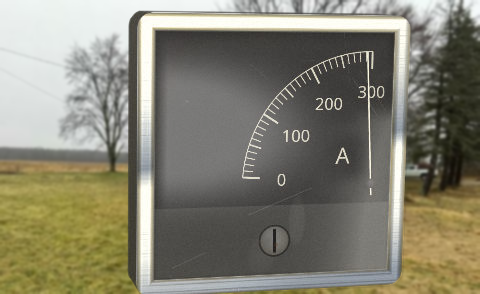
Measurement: 290 A
